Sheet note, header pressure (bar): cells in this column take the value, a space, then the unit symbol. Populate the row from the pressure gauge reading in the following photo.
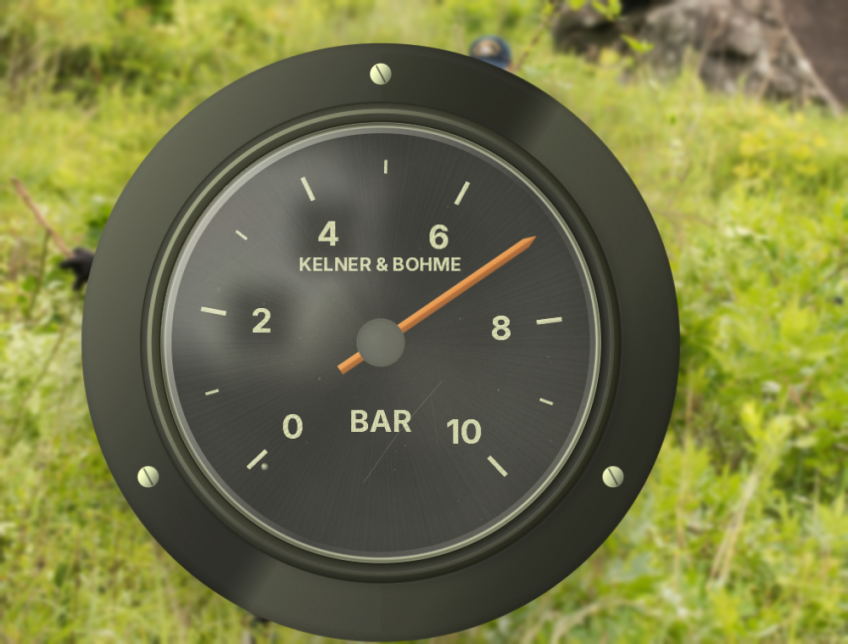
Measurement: 7 bar
